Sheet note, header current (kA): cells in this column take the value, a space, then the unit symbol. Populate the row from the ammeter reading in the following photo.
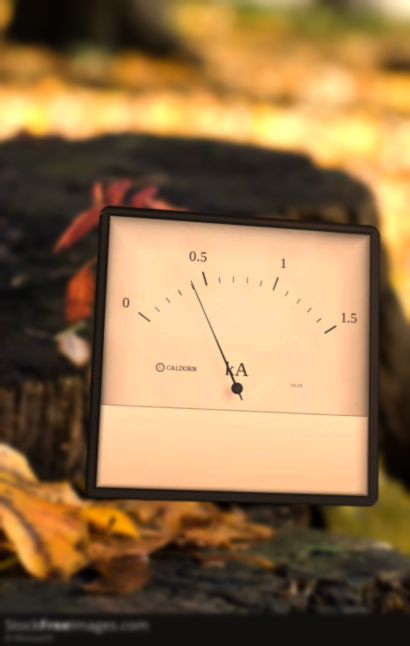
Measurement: 0.4 kA
